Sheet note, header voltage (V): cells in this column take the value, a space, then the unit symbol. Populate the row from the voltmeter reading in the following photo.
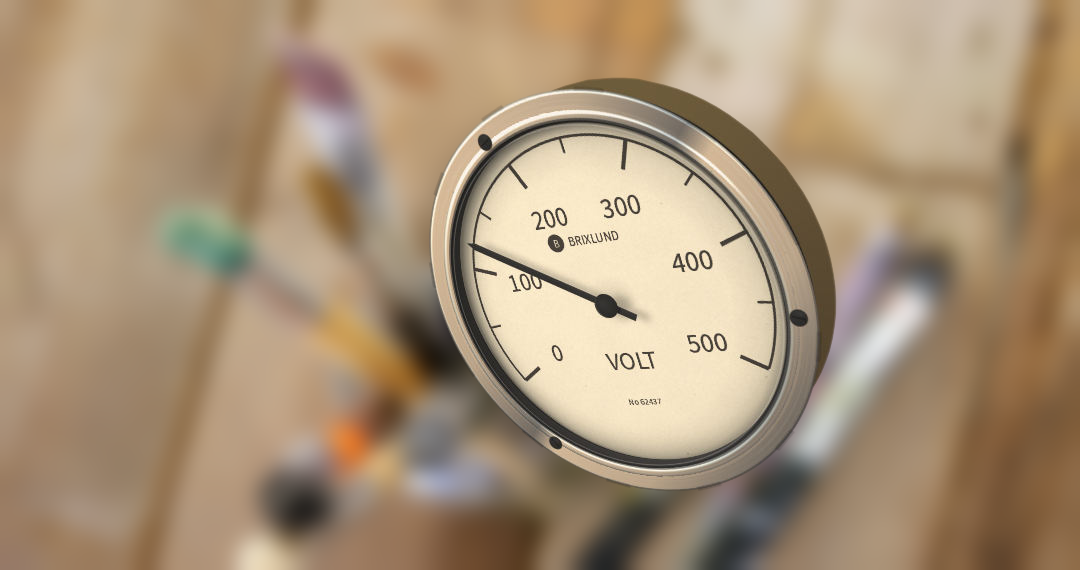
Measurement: 125 V
